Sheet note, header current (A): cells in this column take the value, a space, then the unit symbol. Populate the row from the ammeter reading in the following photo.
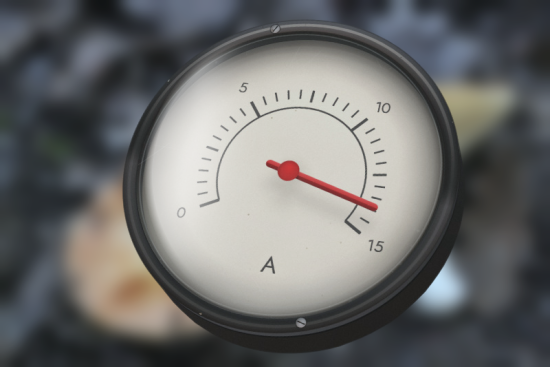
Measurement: 14 A
